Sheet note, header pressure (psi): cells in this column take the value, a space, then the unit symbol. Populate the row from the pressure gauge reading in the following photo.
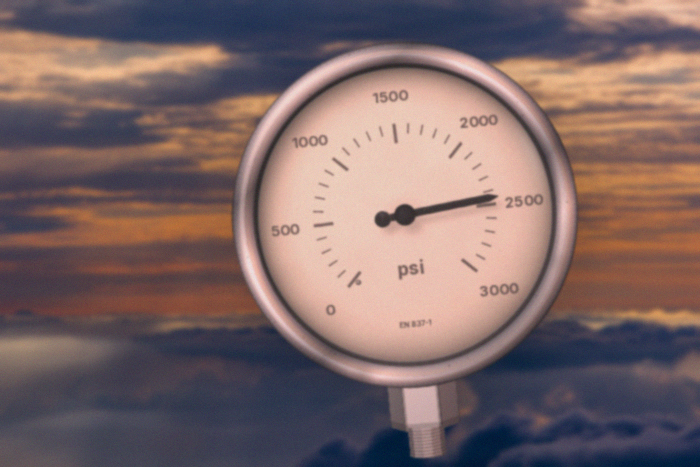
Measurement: 2450 psi
